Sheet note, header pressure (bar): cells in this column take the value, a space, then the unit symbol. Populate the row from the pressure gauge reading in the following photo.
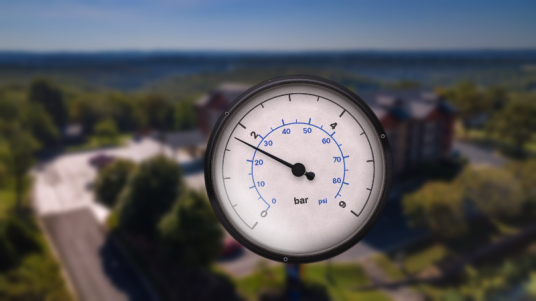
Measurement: 1.75 bar
